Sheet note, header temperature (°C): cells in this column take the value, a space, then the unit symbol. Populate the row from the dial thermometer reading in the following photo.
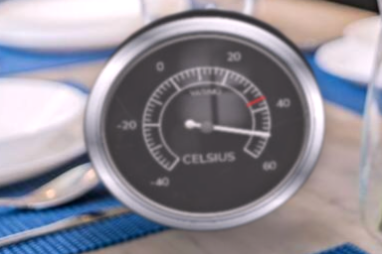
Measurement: 50 °C
